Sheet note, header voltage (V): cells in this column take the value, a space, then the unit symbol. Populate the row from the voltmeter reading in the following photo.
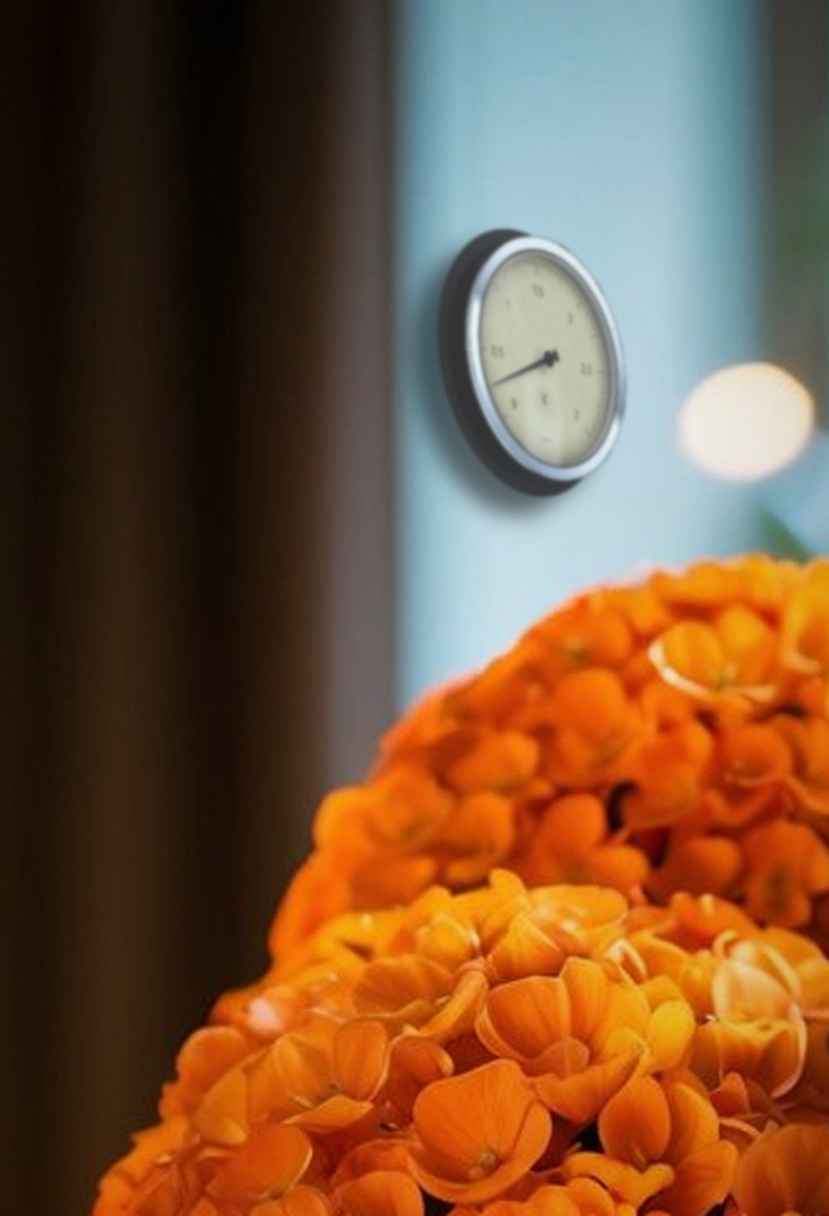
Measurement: 0.25 V
